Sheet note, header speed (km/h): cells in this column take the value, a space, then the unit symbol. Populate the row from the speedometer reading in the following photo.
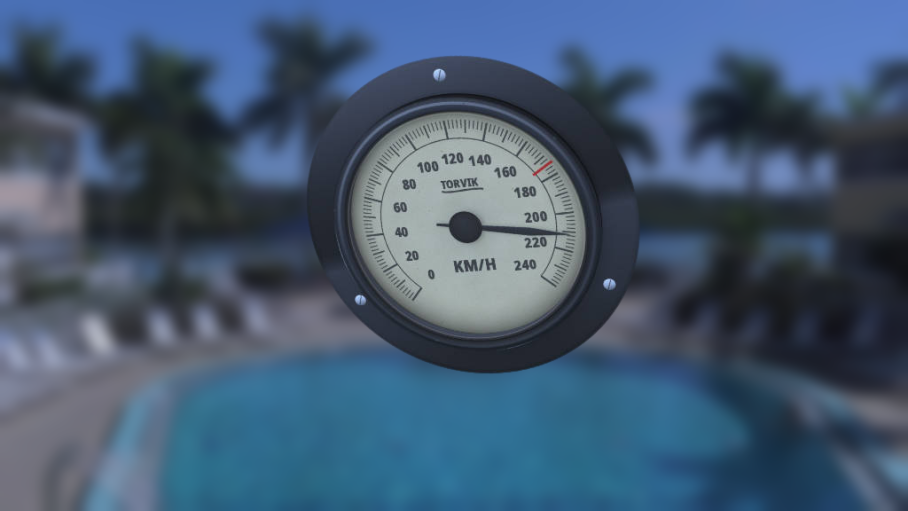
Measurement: 210 km/h
